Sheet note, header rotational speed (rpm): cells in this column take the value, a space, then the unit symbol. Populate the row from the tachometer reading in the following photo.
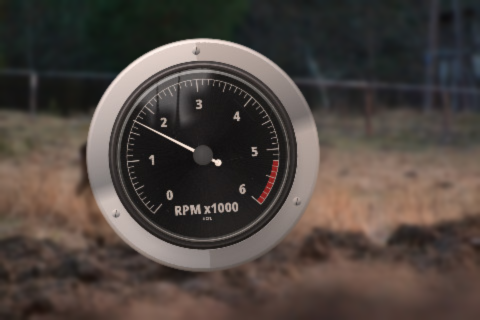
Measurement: 1700 rpm
